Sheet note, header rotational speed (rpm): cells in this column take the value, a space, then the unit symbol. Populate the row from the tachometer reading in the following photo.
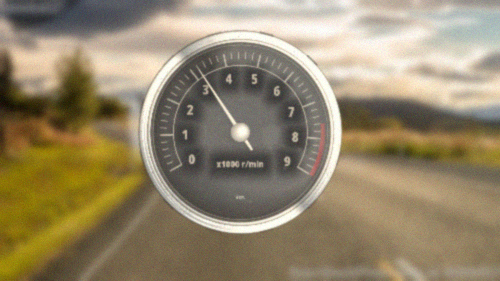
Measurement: 3200 rpm
